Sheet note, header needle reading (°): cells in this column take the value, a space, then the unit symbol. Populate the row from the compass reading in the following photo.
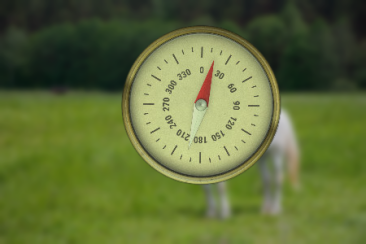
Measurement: 15 °
